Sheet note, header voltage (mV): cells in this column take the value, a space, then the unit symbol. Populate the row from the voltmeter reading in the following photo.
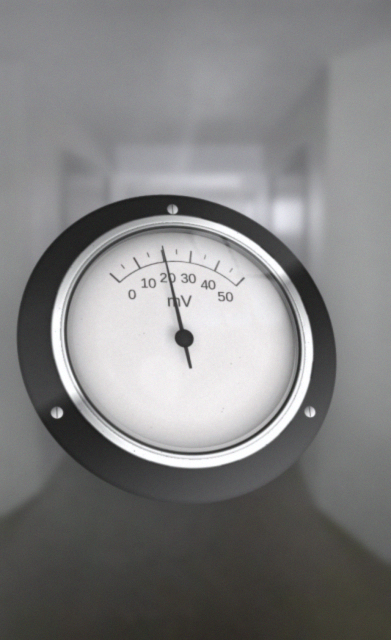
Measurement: 20 mV
